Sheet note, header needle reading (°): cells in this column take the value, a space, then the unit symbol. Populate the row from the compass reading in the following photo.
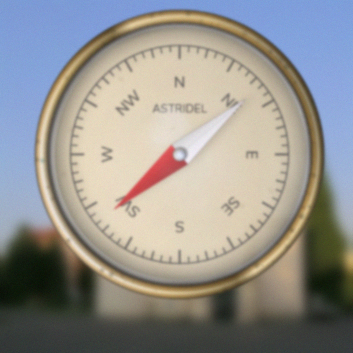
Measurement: 230 °
